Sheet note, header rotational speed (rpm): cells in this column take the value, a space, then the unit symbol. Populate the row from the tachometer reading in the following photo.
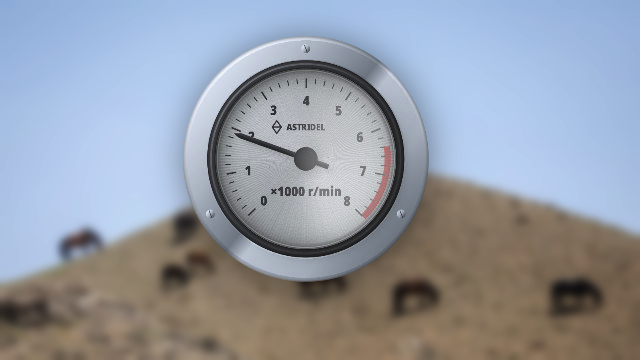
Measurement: 1900 rpm
